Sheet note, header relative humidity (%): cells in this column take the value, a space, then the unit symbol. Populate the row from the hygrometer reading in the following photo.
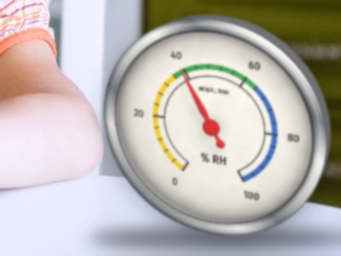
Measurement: 40 %
